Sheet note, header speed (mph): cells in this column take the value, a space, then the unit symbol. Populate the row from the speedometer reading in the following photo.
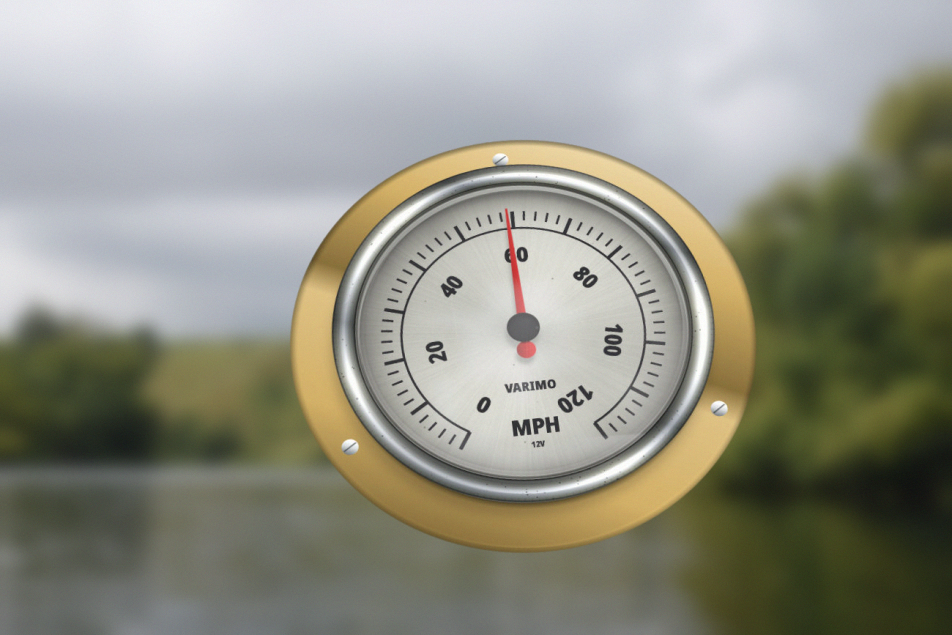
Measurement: 59 mph
